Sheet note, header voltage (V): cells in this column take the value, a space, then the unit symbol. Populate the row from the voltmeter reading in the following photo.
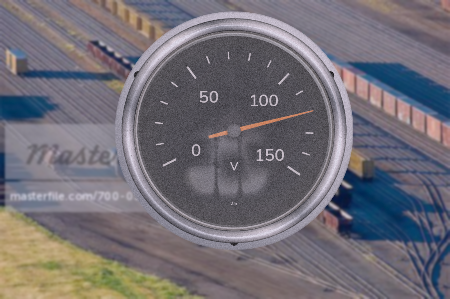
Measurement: 120 V
